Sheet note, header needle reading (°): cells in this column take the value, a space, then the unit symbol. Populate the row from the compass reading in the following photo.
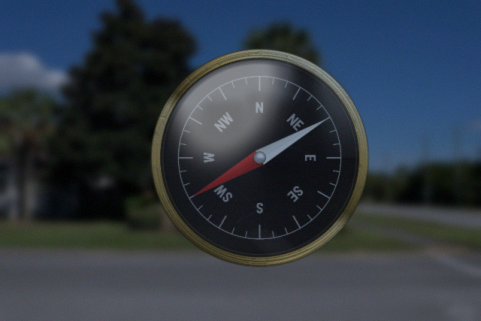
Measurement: 240 °
